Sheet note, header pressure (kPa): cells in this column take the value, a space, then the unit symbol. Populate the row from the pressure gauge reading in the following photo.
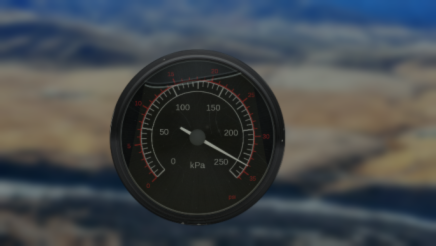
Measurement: 235 kPa
